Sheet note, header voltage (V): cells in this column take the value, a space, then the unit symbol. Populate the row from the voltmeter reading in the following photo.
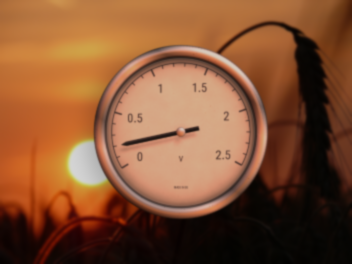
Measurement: 0.2 V
